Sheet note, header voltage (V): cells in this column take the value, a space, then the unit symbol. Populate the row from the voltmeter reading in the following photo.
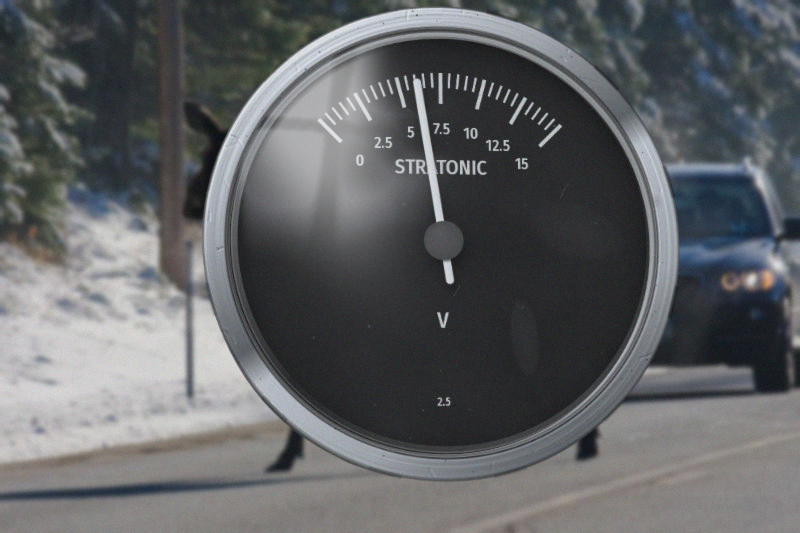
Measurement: 6 V
